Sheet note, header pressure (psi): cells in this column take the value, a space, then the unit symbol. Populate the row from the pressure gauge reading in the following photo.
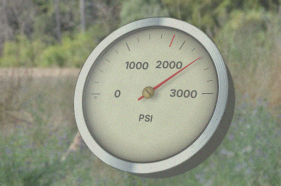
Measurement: 2400 psi
